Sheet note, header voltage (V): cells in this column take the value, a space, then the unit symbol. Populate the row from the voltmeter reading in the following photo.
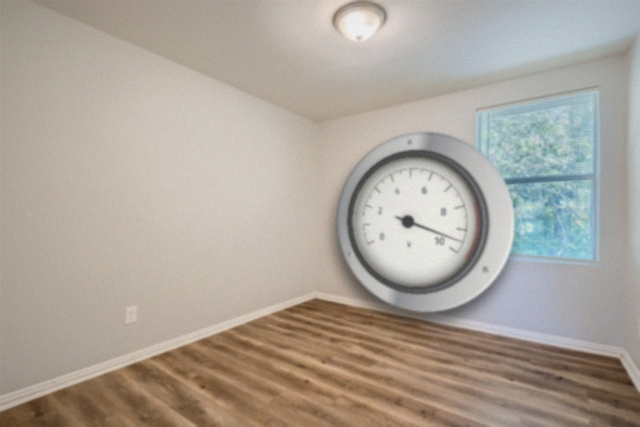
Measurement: 9.5 V
